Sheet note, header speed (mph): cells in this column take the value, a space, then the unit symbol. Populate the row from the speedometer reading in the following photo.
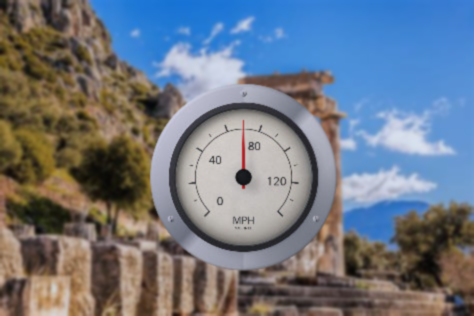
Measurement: 70 mph
